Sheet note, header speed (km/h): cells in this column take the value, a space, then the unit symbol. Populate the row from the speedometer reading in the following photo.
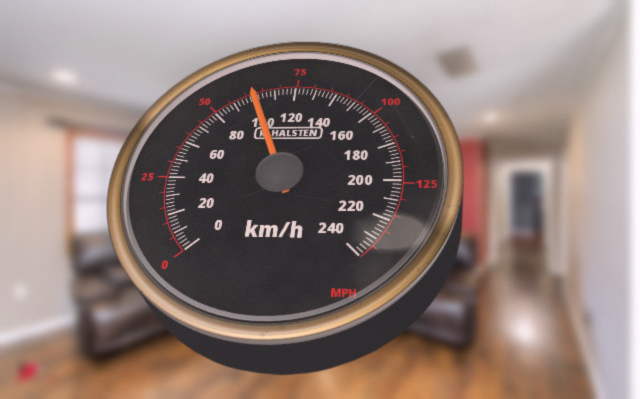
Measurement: 100 km/h
